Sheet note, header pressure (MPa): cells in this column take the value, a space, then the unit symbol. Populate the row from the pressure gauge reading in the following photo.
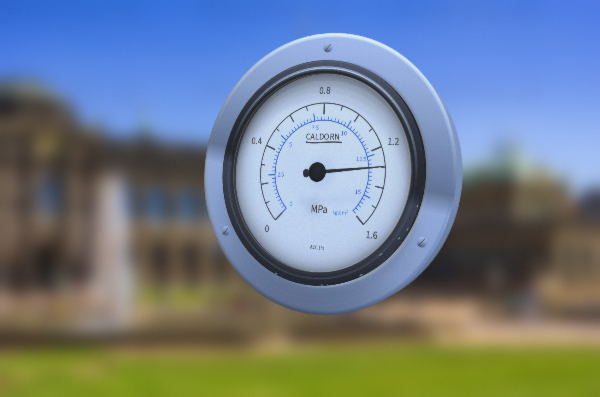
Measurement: 1.3 MPa
